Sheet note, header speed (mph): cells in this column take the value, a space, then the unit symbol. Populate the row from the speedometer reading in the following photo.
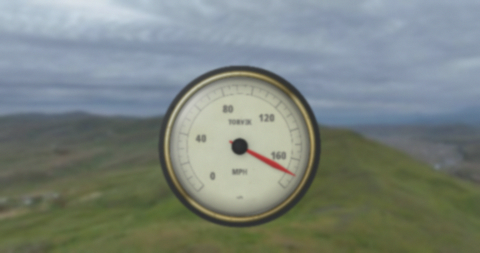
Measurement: 170 mph
